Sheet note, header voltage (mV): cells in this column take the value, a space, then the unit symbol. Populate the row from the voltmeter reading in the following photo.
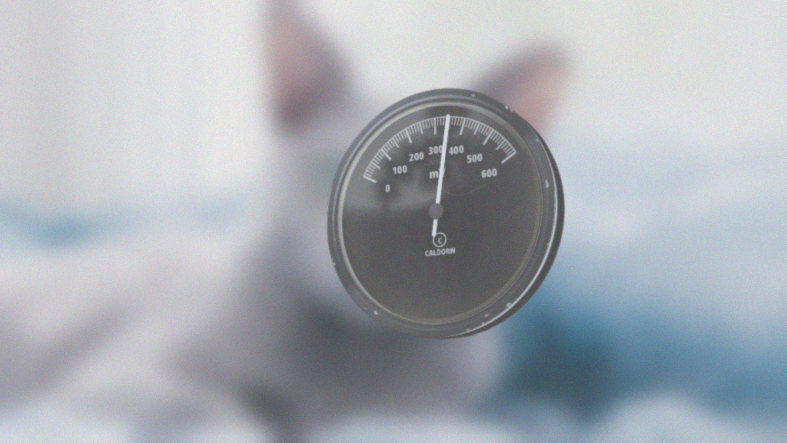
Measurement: 350 mV
